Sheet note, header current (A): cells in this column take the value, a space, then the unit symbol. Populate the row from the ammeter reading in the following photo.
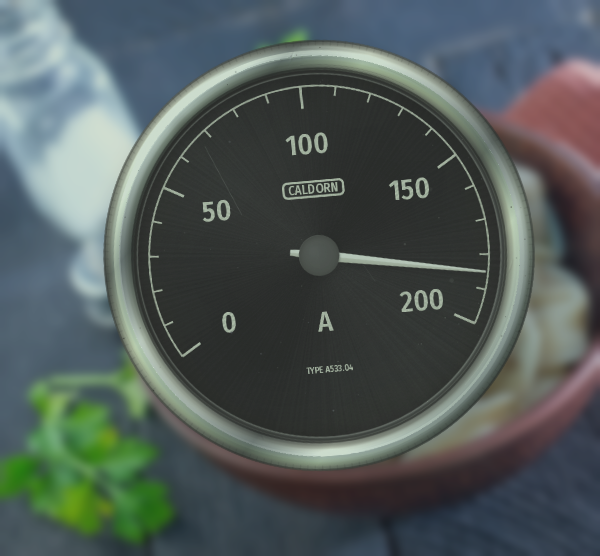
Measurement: 185 A
